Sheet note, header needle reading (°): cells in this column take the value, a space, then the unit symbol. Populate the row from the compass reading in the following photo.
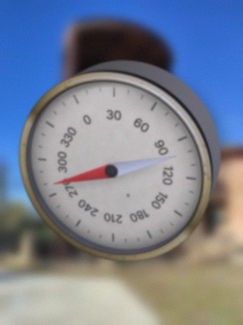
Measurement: 280 °
